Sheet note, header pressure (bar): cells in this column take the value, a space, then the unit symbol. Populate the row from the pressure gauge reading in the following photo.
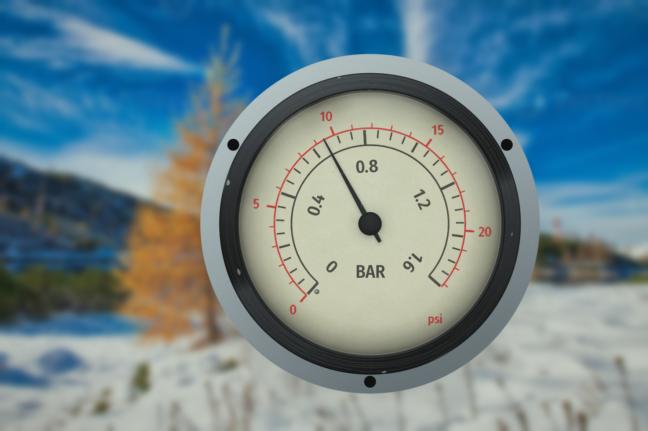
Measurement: 0.65 bar
